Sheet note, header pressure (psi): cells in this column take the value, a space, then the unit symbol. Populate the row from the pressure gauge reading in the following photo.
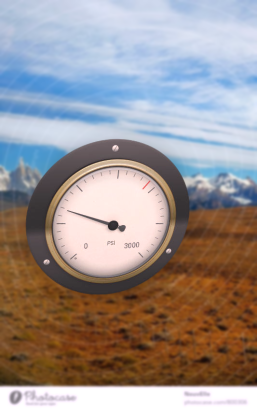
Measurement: 700 psi
